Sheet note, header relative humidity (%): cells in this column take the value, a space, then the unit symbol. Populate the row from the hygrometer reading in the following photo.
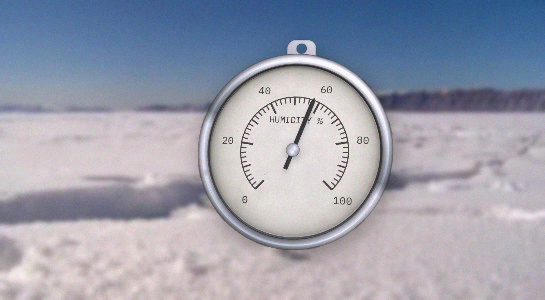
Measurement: 58 %
